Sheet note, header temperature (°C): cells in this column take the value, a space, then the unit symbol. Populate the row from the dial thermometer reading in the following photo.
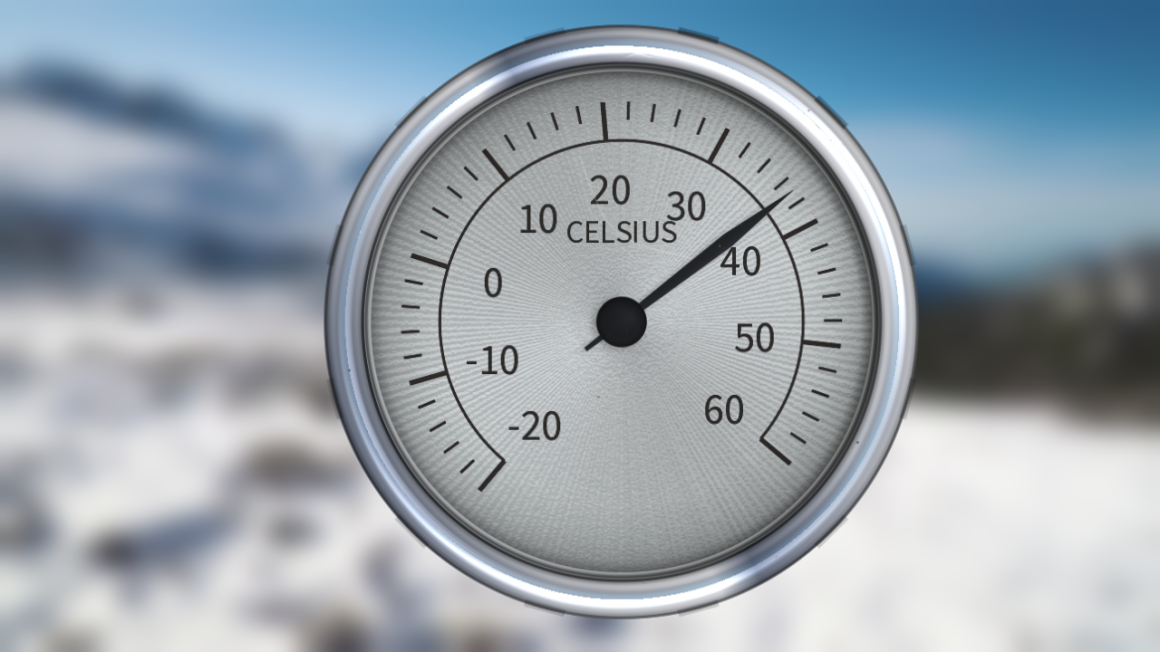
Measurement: 37 °C
